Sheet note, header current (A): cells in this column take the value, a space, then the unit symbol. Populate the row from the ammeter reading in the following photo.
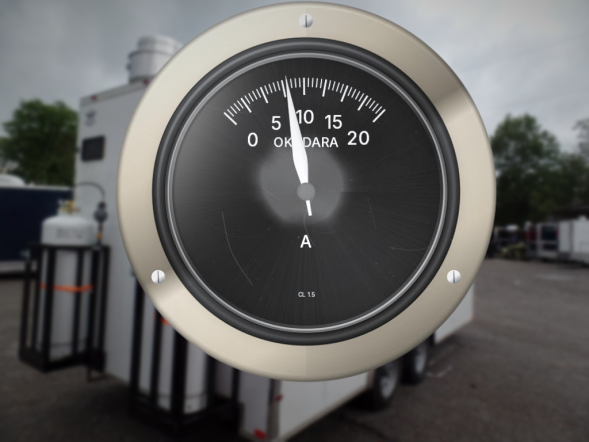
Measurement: 8 A
